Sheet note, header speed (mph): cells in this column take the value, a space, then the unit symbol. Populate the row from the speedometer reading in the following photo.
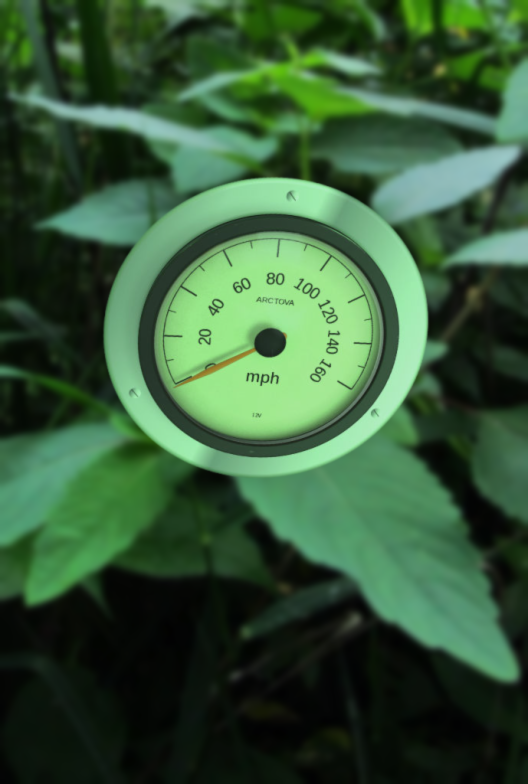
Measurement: 0 mph
